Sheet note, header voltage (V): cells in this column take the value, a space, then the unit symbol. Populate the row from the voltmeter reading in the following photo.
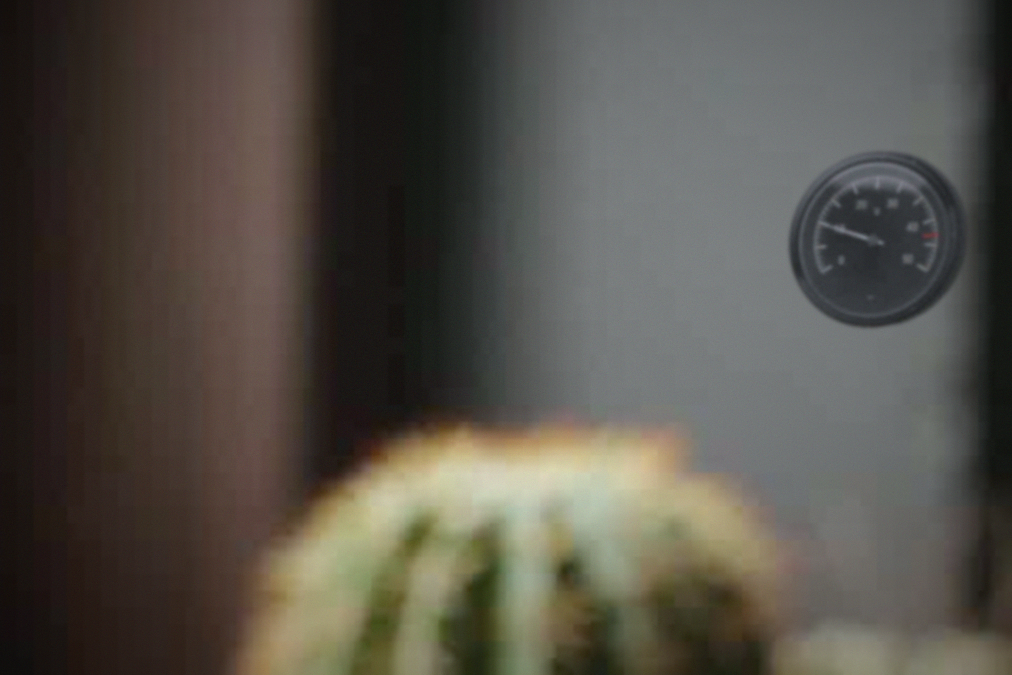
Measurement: 10 V
